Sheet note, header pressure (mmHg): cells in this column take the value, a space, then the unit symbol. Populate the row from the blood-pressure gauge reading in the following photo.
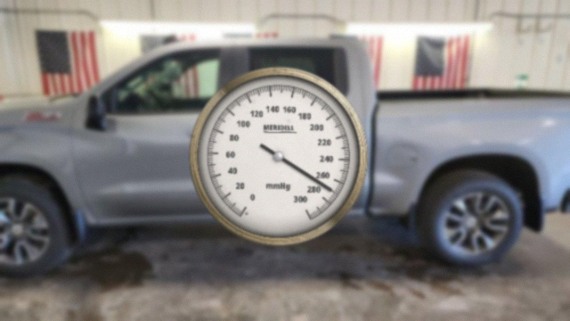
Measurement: 270 mmHg
